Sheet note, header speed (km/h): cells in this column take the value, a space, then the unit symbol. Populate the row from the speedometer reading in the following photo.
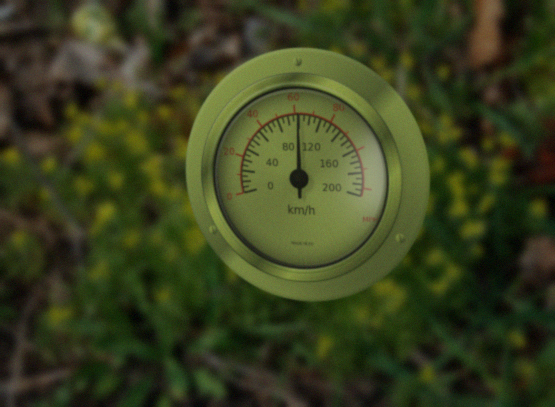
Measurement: 100 km/h
